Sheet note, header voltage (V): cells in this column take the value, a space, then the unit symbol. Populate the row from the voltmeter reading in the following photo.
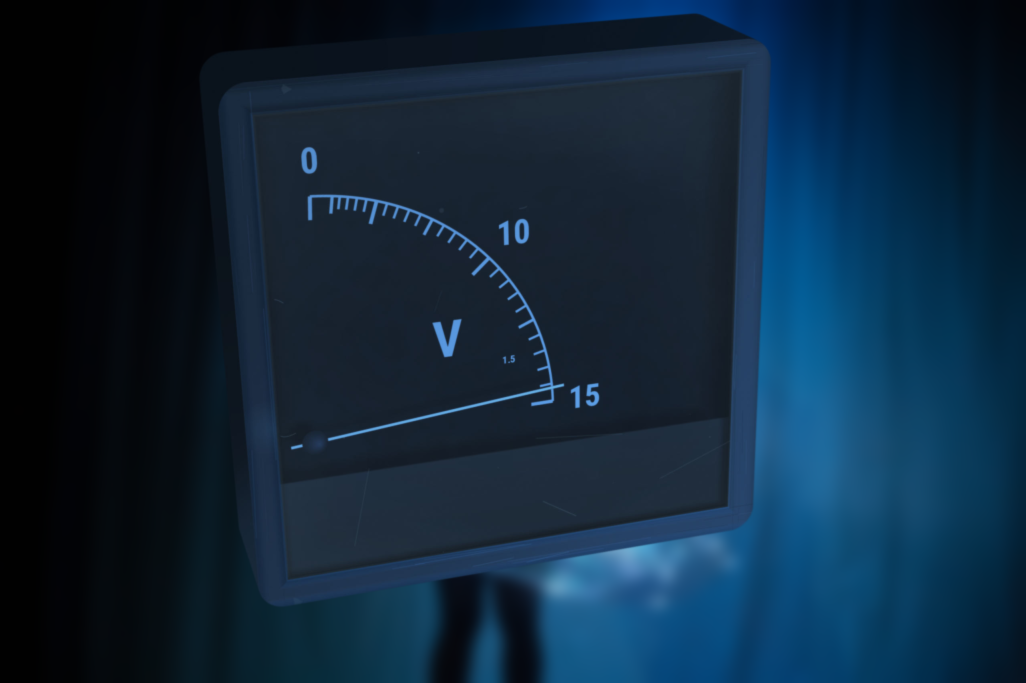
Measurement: 14.5 V
